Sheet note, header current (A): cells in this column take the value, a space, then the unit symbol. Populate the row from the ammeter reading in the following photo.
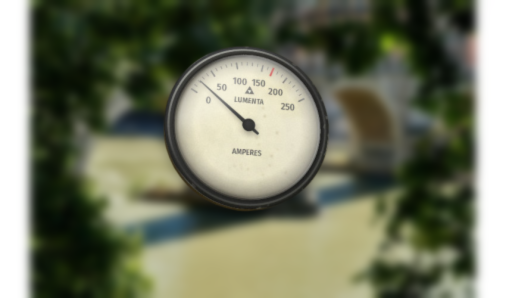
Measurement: 20 A
